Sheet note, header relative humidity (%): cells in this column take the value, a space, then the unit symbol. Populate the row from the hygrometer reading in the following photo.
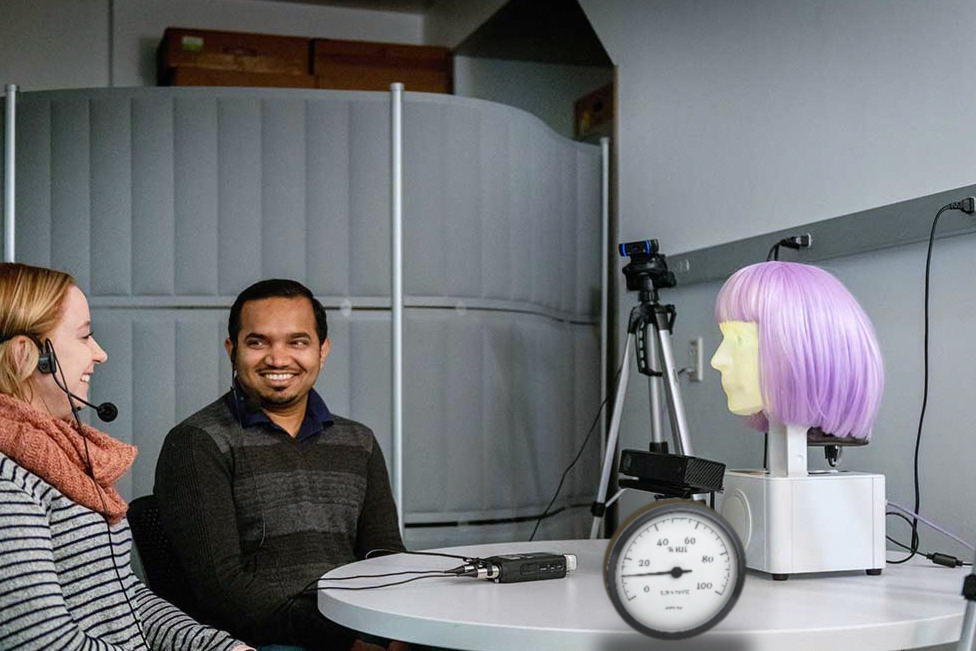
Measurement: 12 %
